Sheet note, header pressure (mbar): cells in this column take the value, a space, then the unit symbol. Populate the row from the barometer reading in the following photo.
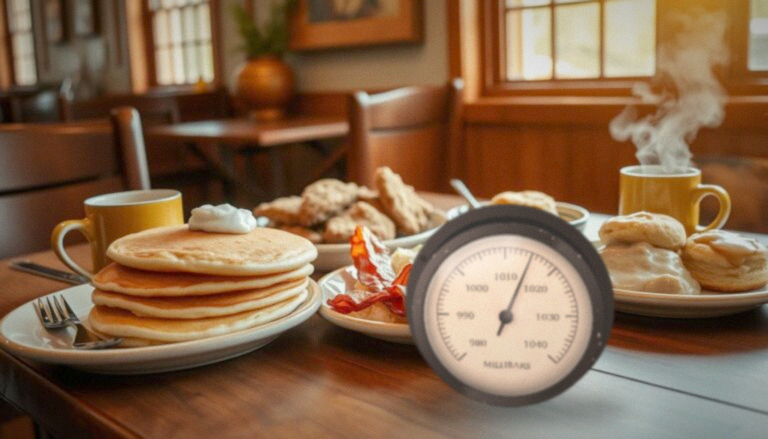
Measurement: 1015 mbar
